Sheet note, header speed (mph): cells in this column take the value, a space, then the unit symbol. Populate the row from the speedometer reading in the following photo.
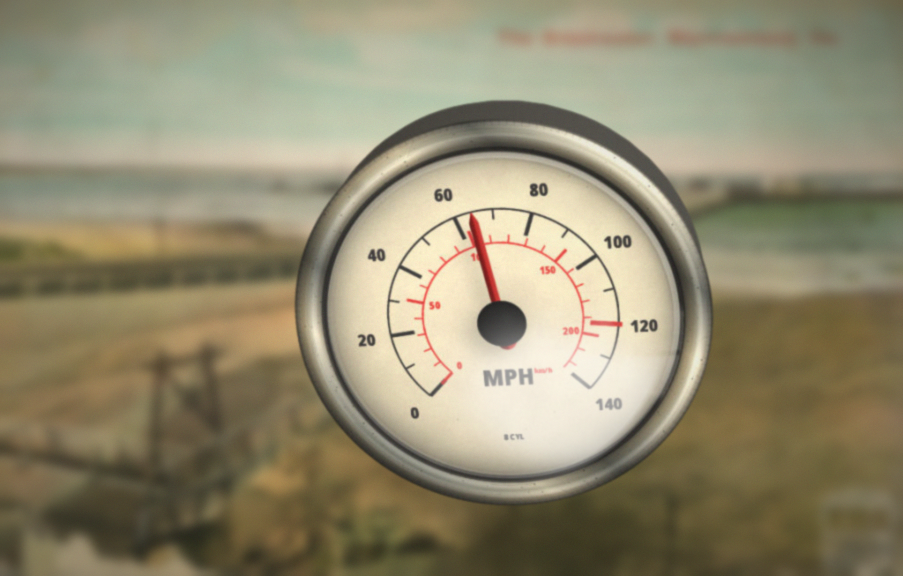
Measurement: 65 mph
